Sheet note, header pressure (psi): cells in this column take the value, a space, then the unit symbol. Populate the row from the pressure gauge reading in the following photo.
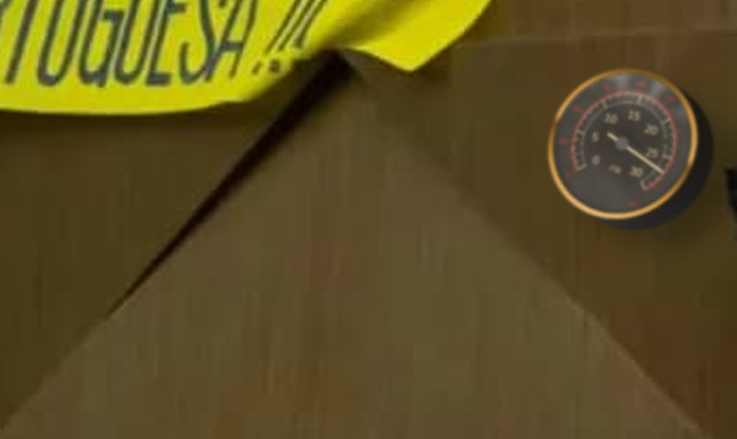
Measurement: 27 psi
